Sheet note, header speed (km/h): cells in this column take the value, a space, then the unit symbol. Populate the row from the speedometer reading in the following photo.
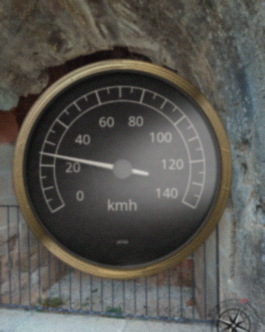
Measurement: 25 km/h
